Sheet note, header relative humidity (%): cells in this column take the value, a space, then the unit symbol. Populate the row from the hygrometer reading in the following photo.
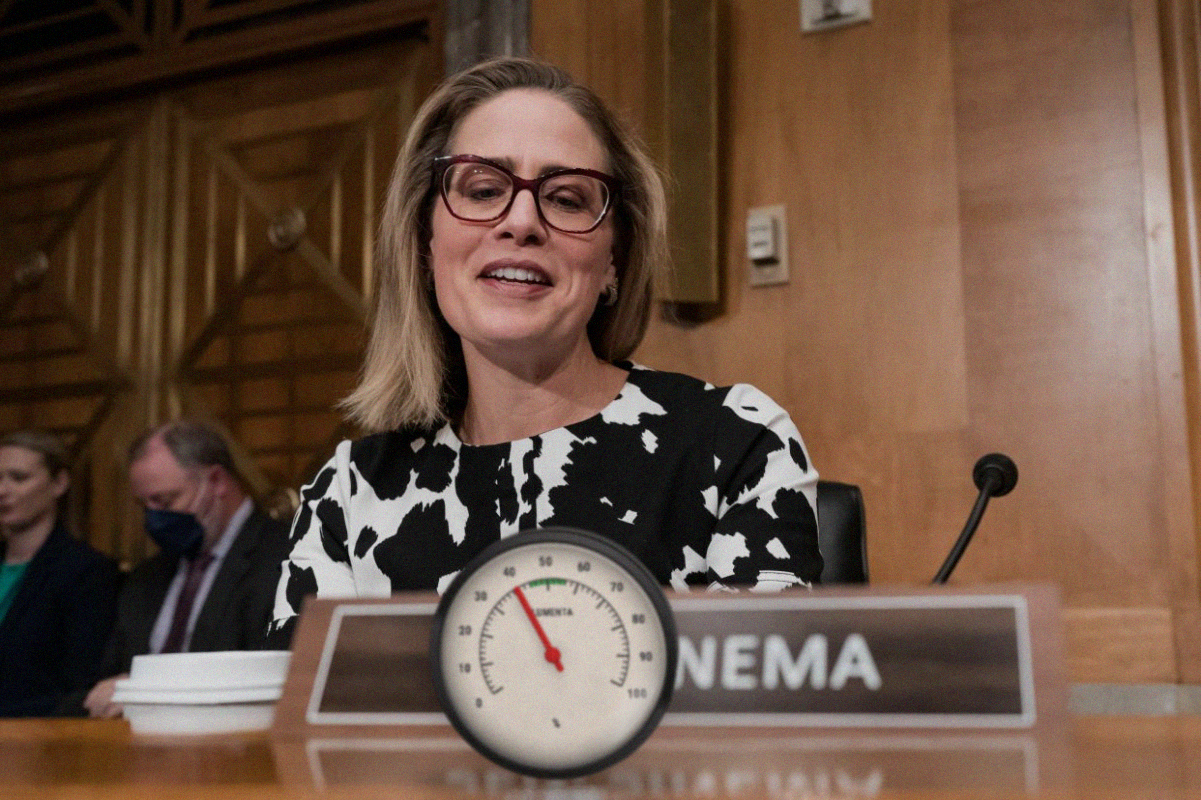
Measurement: 40 %
